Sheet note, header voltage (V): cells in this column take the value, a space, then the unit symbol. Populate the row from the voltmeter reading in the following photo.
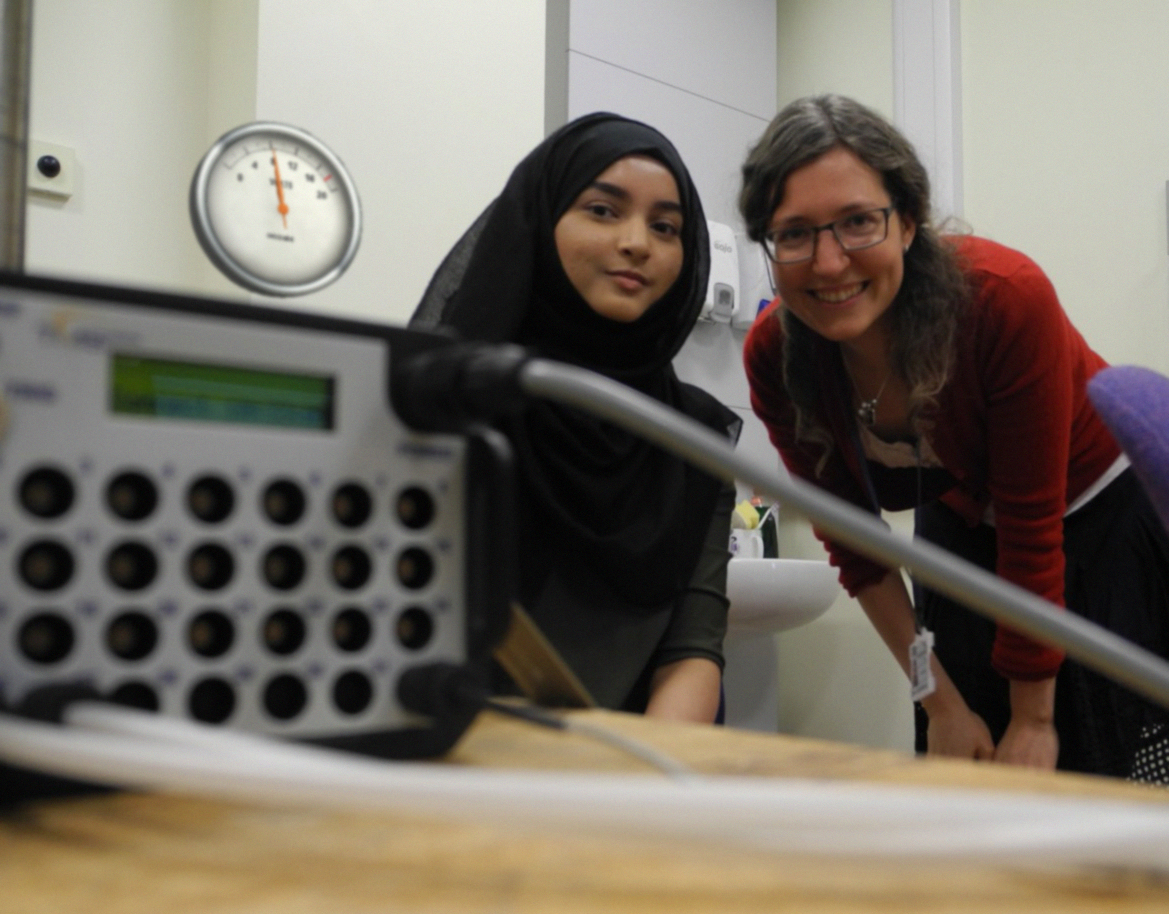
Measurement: 8 V
